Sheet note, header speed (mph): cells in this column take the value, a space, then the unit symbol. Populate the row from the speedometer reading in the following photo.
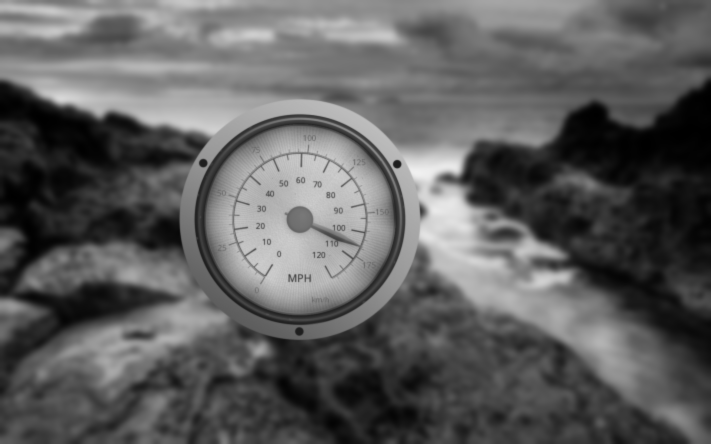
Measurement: 105 mph
